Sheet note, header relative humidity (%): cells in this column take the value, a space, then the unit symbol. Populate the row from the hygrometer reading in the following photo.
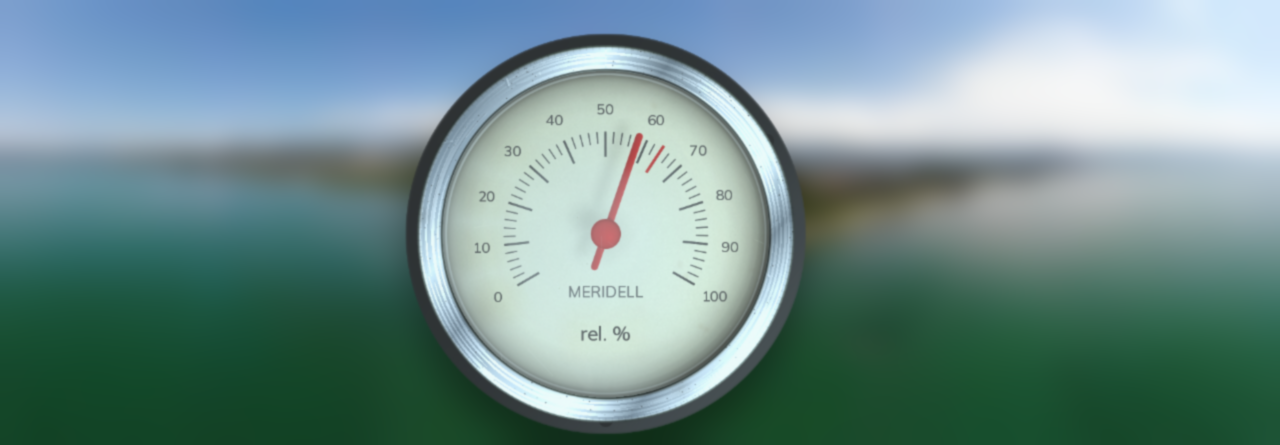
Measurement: 58 %
